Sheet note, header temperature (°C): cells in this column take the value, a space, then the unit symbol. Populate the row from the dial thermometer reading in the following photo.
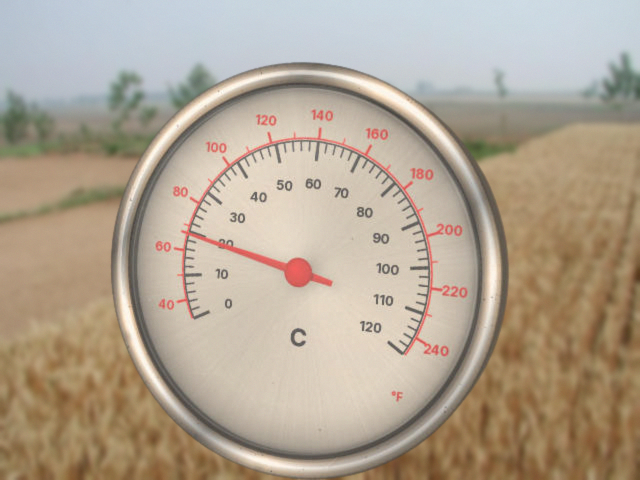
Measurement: 20 °C
